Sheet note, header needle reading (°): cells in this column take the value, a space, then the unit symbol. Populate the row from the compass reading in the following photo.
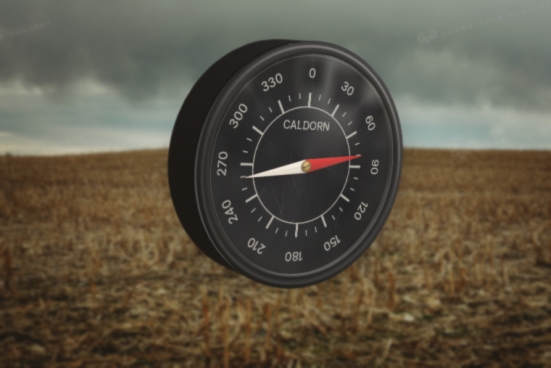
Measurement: 80 °
